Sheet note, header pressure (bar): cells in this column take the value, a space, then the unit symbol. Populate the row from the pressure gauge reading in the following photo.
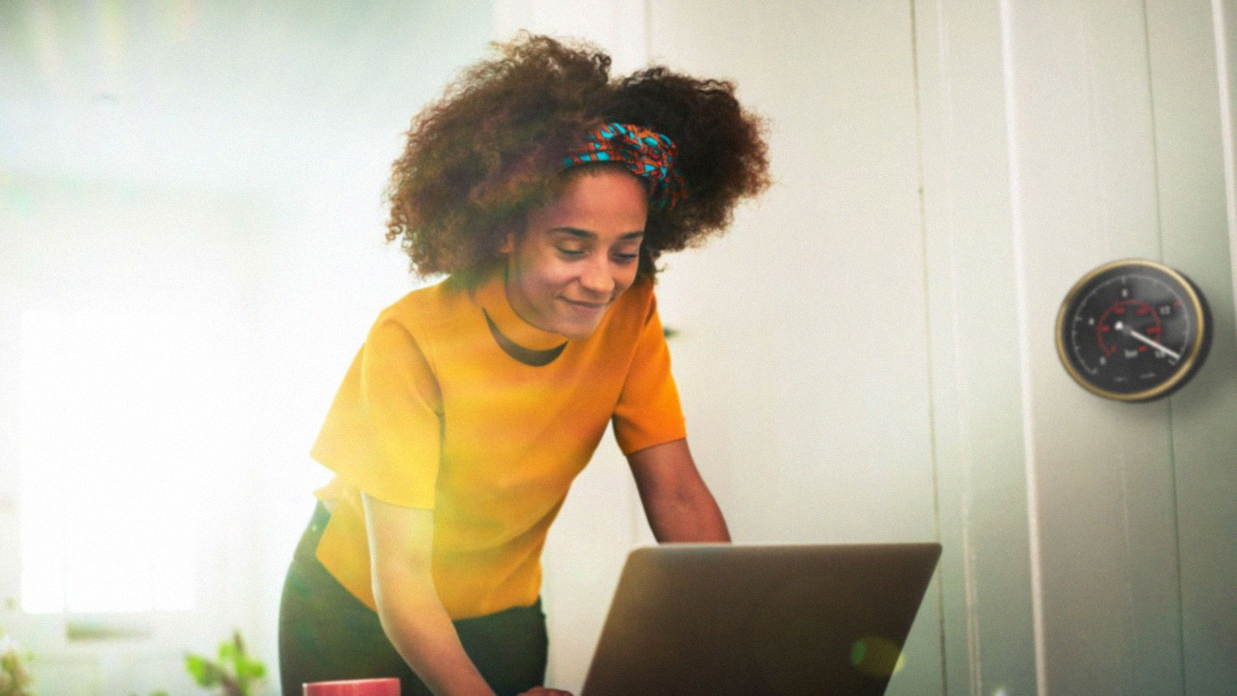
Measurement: 15.5 bar
